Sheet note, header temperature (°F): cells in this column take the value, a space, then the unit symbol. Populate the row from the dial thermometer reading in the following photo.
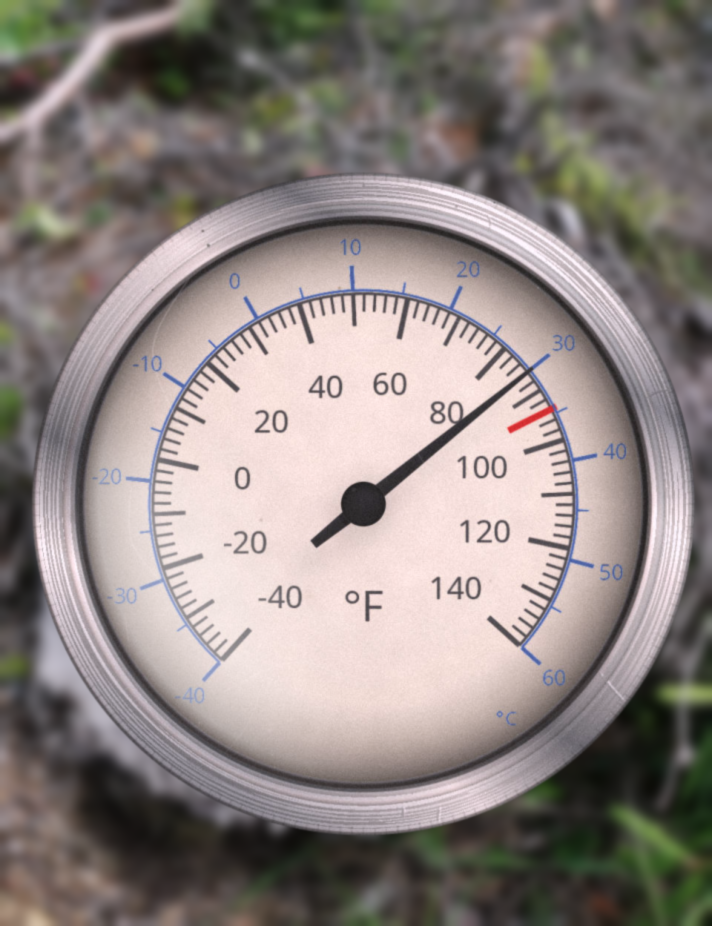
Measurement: 86 °F
